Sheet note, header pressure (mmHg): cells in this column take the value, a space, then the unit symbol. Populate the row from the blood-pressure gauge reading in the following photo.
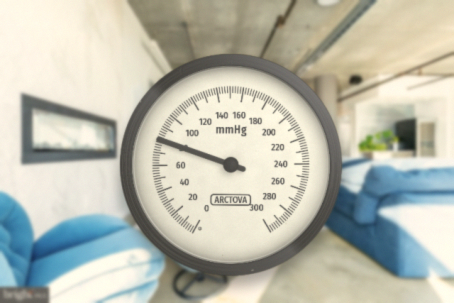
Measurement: 80 mmHg
